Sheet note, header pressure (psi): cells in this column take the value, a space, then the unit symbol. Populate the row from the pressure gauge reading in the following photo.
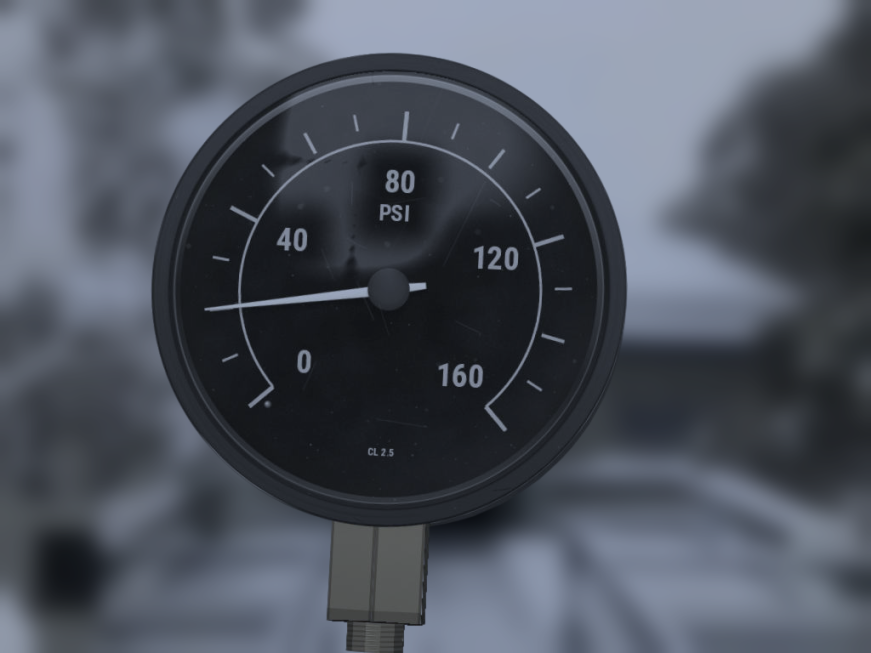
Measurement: 20 psi
